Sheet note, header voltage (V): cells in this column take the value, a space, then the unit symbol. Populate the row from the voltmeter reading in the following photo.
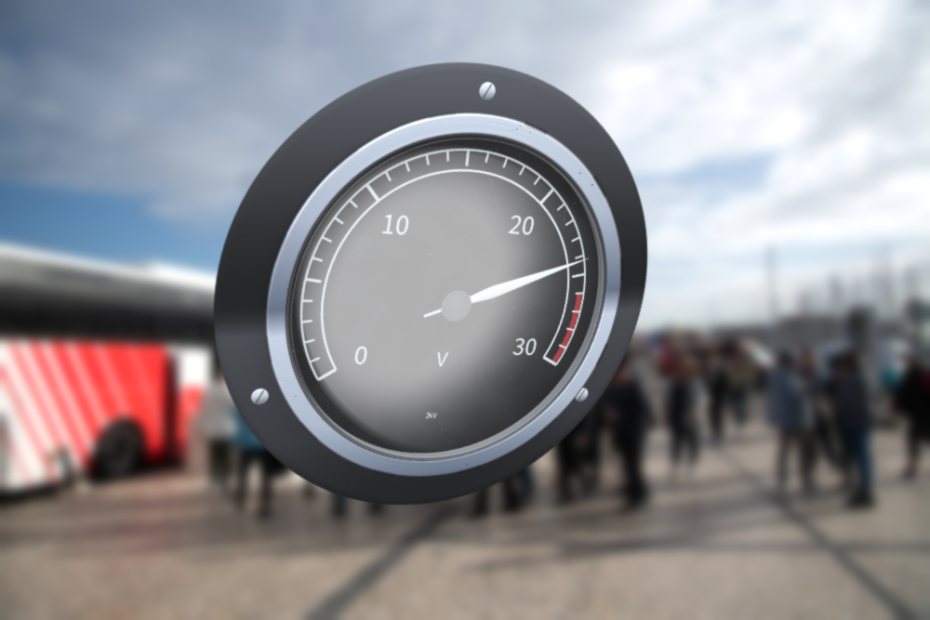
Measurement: 24 V
